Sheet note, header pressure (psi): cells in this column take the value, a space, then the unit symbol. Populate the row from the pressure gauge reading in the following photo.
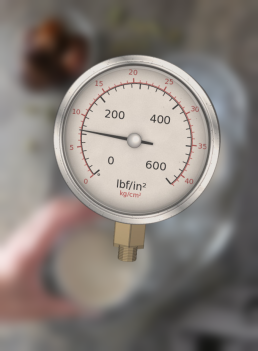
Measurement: 110 psi
